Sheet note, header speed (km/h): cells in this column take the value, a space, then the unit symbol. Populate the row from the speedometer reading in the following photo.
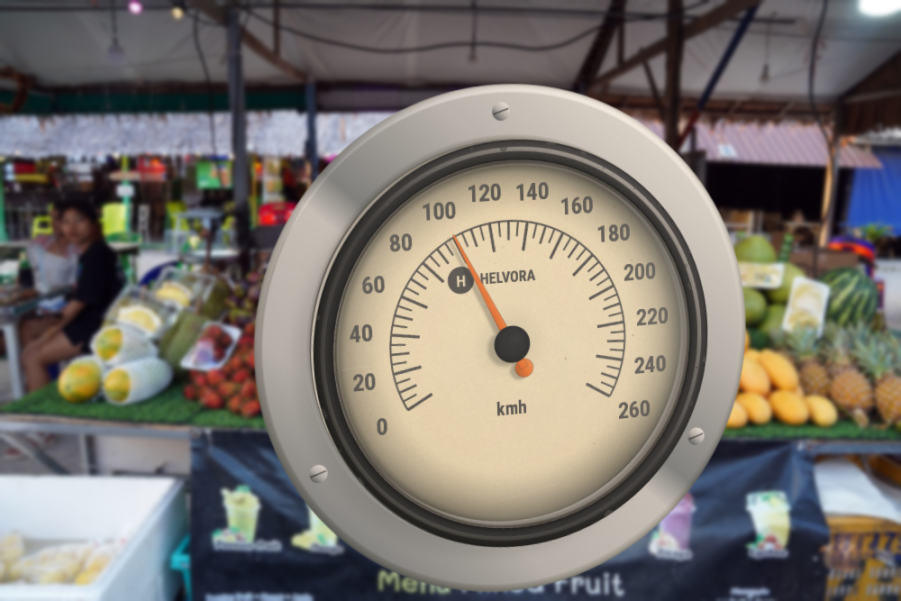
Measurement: 100 km/h
